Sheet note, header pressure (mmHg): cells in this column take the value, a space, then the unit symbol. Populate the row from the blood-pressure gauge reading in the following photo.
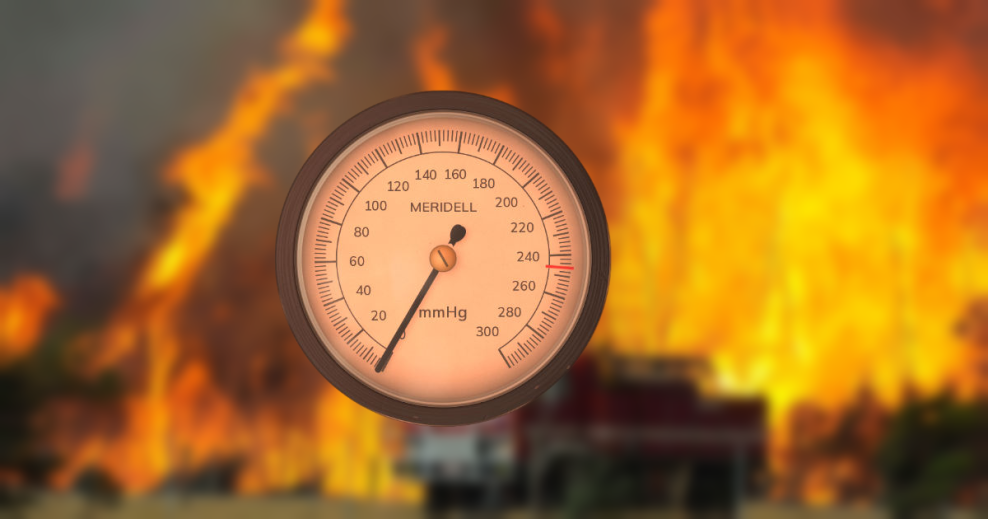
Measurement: 2 mmHg
